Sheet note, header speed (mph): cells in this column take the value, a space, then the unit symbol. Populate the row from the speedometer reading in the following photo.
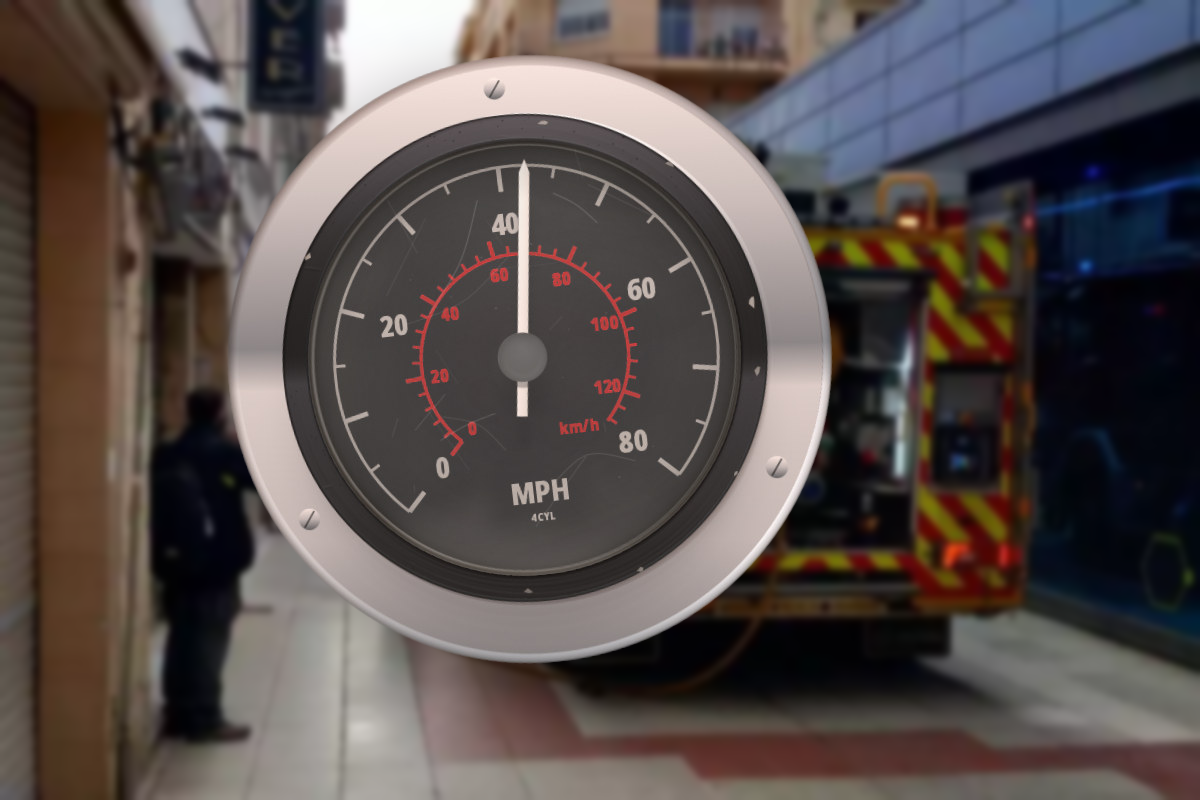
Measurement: 42.5 mph
